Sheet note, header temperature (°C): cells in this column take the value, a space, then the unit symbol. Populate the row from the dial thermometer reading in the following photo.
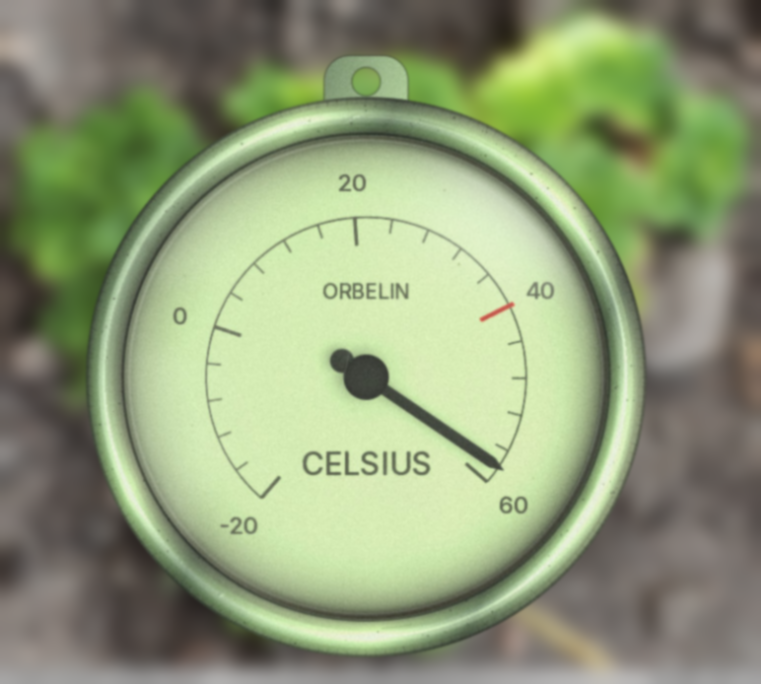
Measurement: 58 °C
